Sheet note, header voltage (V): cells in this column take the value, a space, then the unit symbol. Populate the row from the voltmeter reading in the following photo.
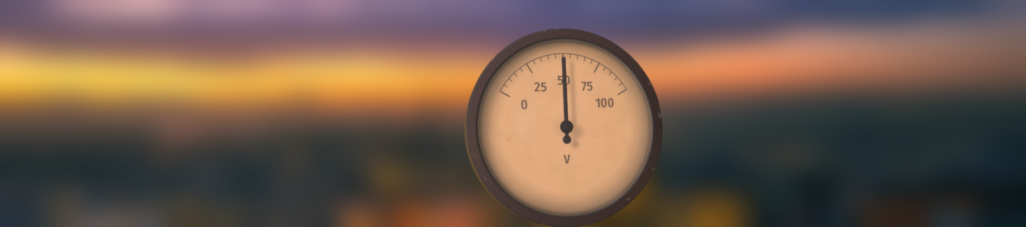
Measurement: 50 V
